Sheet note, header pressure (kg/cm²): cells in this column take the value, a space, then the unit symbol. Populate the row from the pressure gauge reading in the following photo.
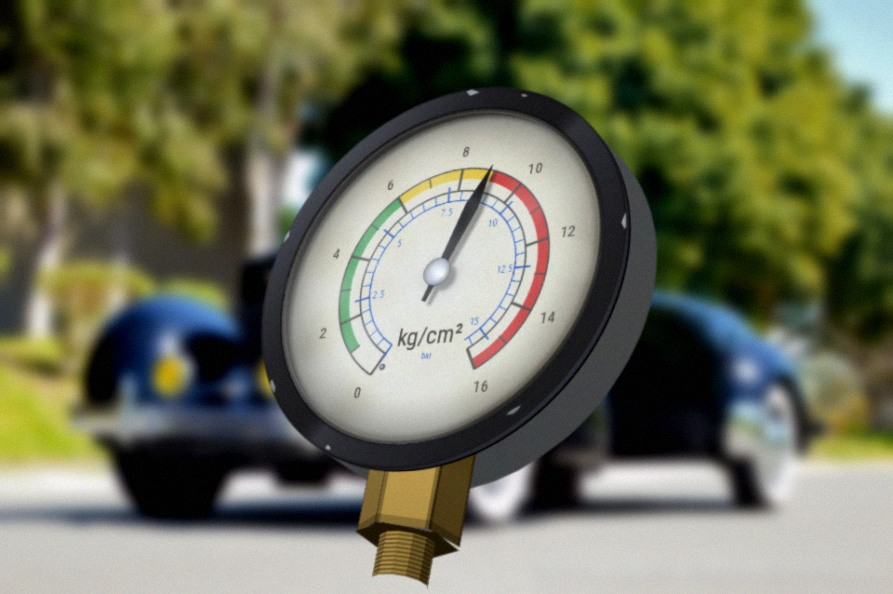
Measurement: 9 kg/cm²
